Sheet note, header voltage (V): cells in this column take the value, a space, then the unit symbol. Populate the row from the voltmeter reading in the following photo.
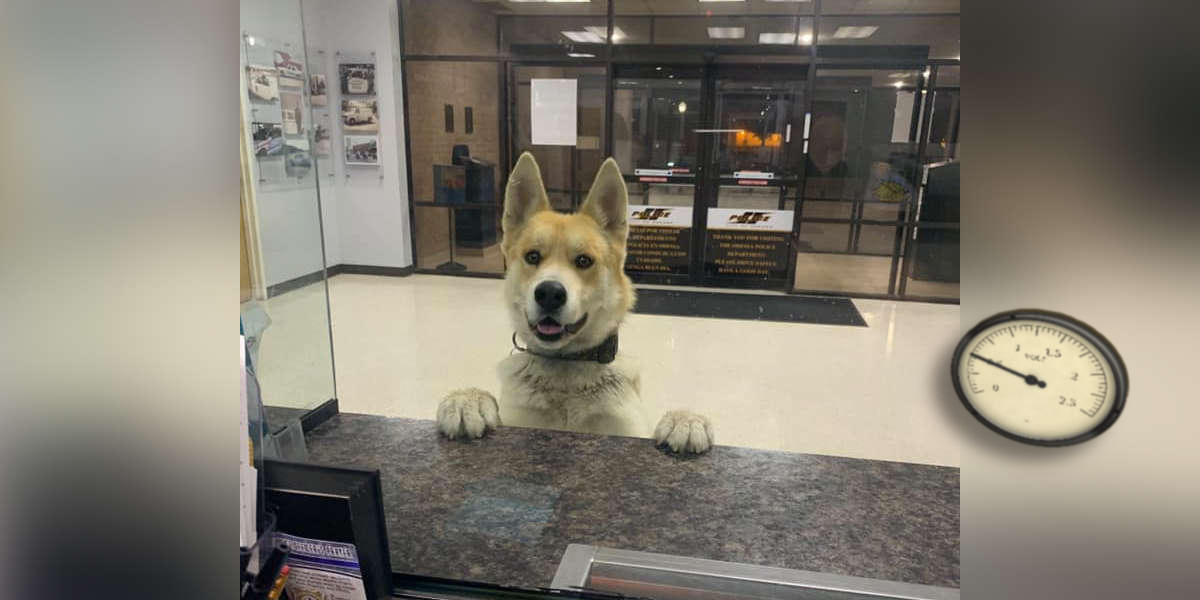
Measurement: 0.5 V
